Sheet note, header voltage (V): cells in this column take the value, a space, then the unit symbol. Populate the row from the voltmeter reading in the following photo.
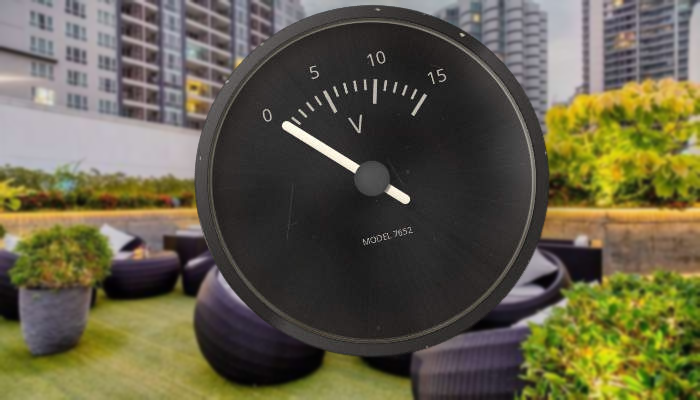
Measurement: 0 V
